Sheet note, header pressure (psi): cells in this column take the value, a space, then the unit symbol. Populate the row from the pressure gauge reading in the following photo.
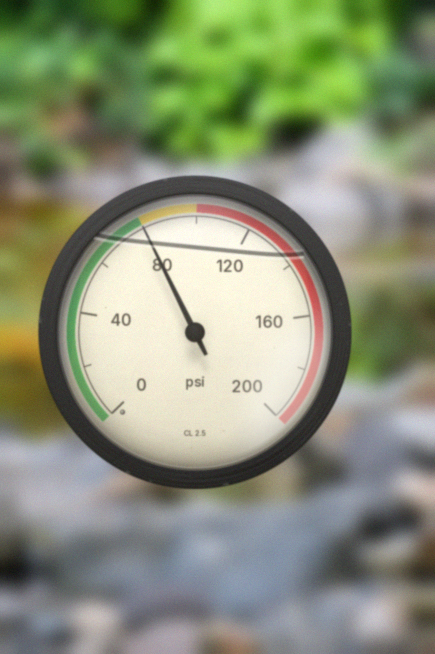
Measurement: 80 psi
